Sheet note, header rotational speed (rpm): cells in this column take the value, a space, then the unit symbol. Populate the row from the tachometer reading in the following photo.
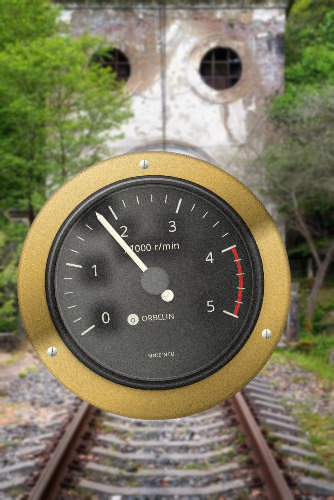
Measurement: 1800 rpm
